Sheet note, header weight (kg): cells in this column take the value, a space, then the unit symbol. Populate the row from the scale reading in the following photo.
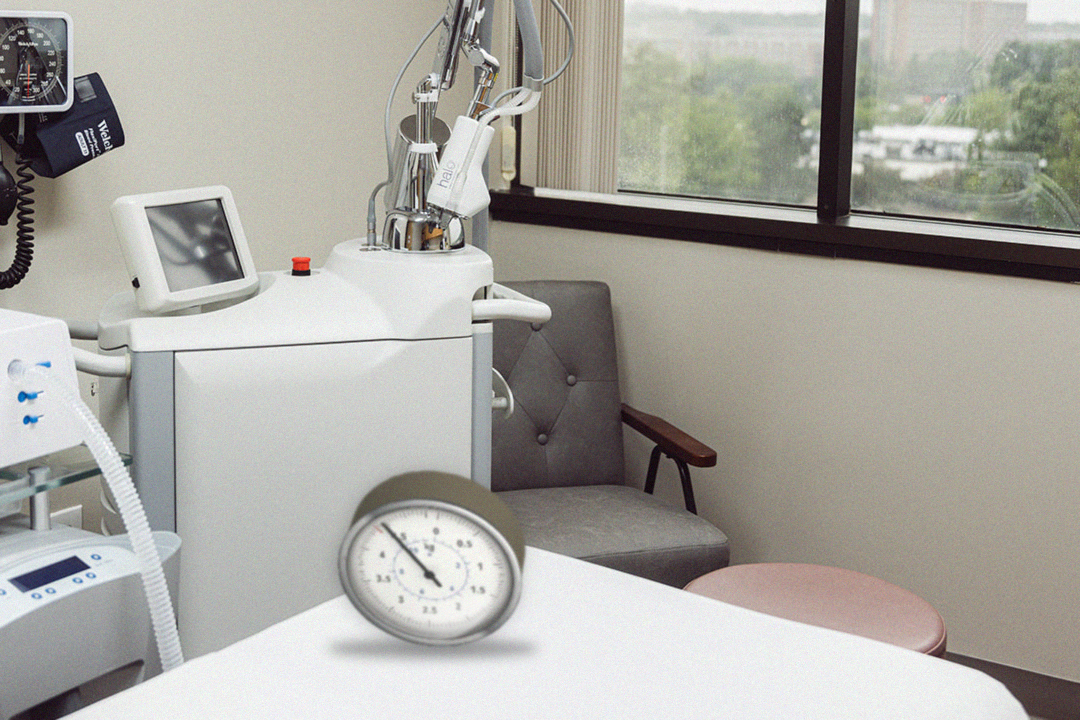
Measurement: 4.5 kg
